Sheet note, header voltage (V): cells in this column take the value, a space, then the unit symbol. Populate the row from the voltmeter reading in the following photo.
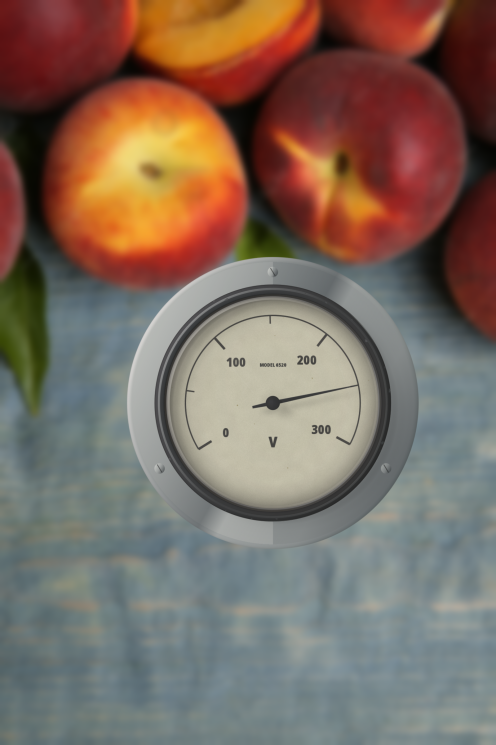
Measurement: 250 V
